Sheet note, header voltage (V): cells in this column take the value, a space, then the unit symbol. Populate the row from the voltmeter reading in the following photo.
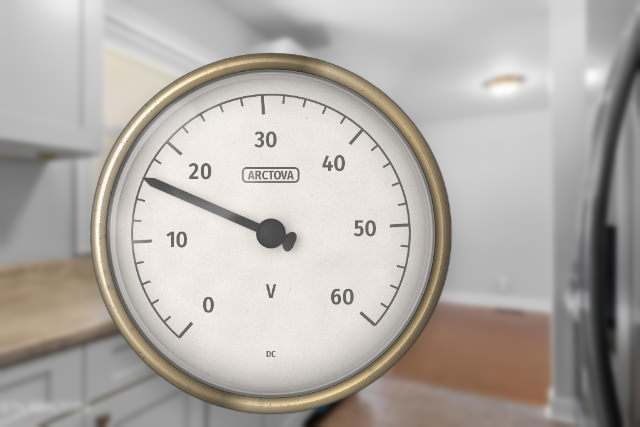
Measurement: 16 V
